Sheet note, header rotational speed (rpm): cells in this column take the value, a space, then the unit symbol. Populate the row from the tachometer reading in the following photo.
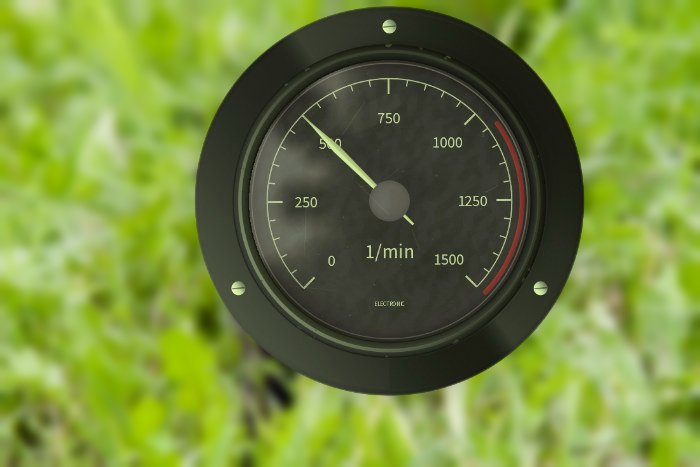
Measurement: 500 rpm
